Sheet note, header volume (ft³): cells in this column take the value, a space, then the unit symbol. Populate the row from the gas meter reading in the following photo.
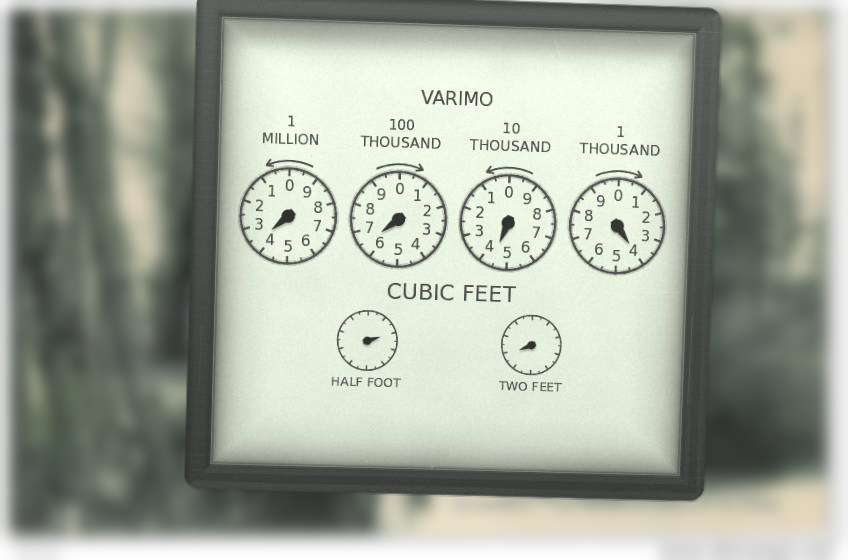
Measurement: 364400 ft³
